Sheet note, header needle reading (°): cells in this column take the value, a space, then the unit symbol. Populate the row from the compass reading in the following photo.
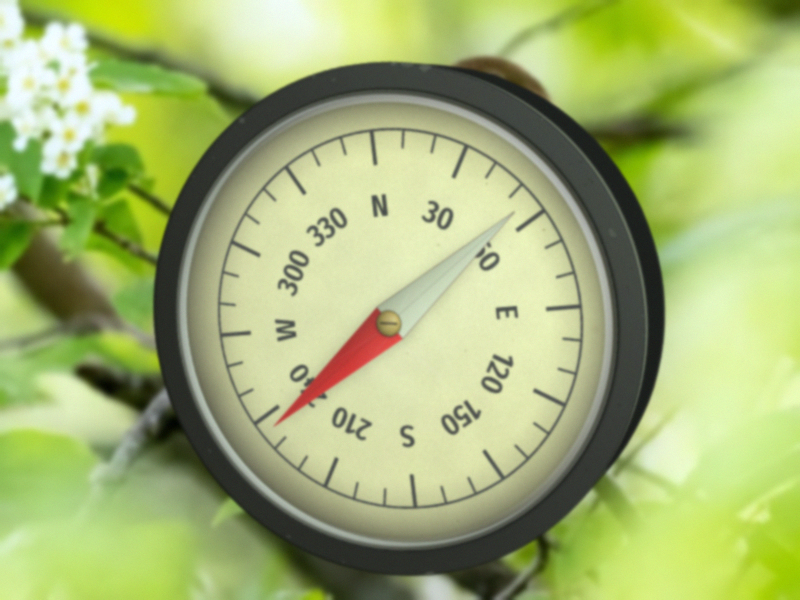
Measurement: 235 °
